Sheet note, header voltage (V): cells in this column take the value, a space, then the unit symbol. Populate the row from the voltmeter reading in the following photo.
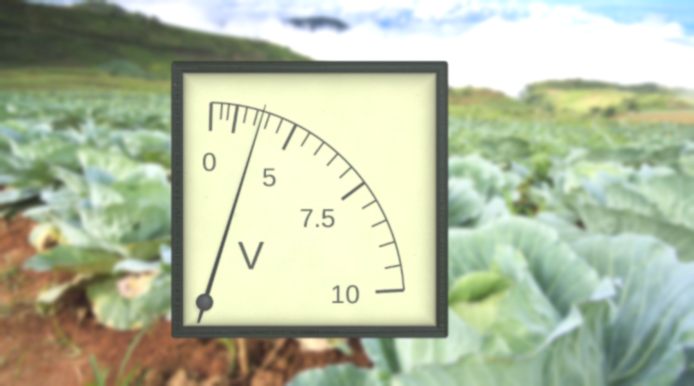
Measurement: 3.75 V
